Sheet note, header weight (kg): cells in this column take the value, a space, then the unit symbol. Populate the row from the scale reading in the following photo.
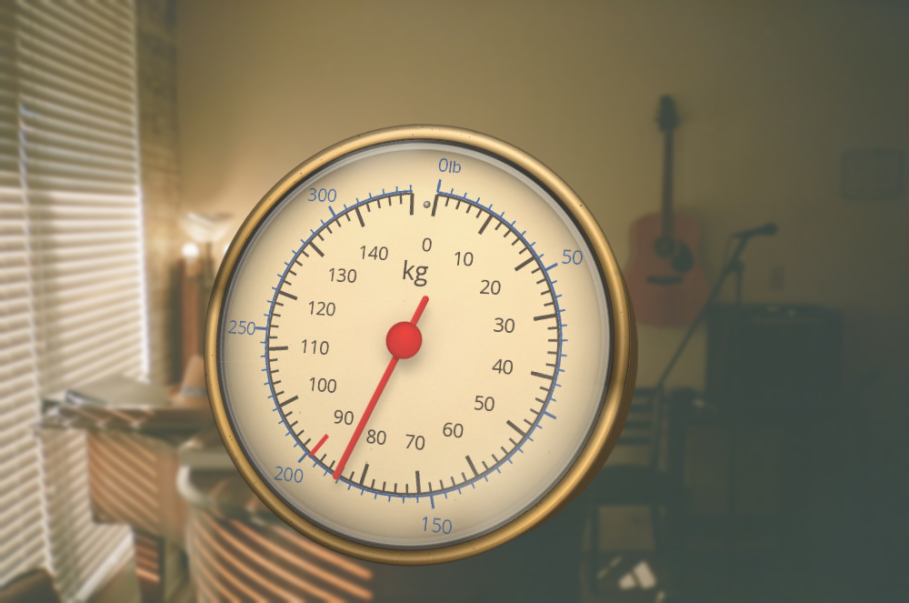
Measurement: 84 kg
